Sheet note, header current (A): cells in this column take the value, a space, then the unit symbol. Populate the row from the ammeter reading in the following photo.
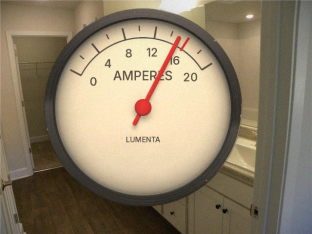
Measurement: 15 A
